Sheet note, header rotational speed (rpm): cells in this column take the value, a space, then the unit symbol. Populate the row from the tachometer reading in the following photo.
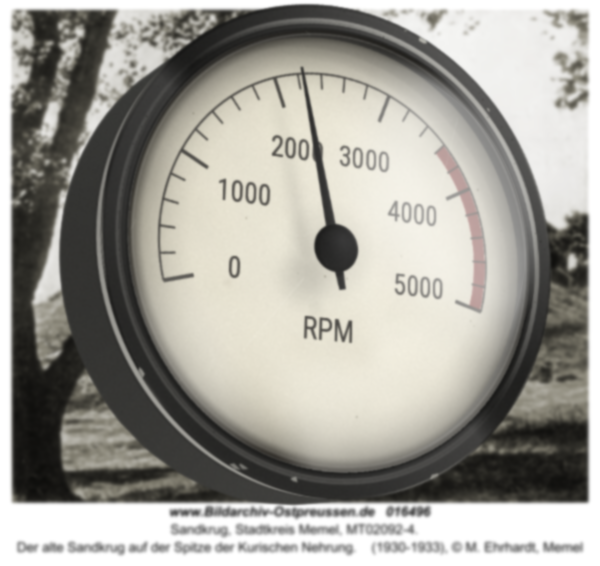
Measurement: 2200 rpm
